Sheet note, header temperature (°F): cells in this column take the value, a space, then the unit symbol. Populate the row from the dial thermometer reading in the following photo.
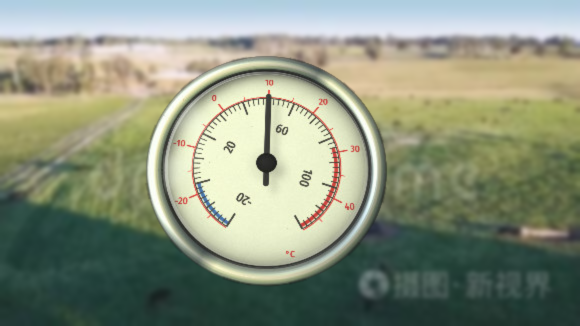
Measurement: 50 °F
